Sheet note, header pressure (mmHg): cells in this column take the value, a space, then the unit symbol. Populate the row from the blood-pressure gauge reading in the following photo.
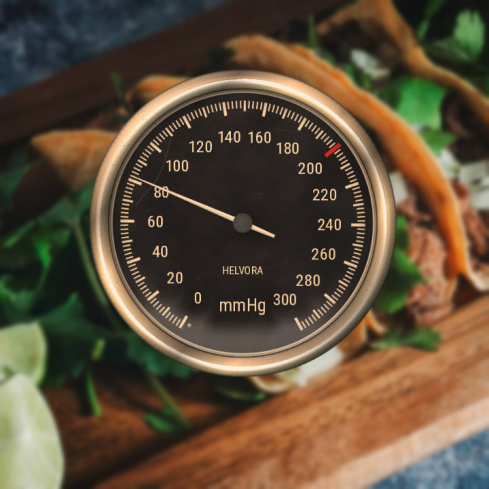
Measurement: 82 mmHg
